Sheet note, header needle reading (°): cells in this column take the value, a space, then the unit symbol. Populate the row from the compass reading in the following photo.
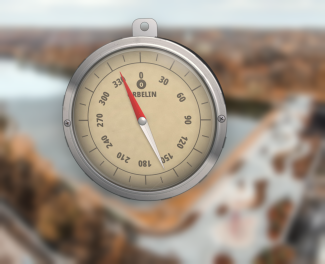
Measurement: 337.5 °
